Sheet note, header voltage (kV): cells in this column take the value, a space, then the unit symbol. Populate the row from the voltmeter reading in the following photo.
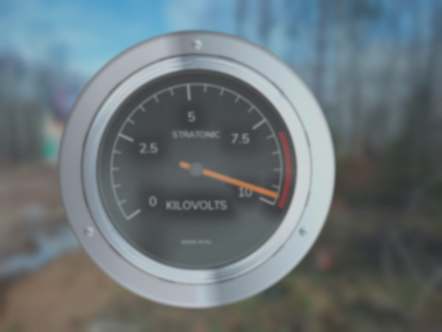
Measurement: 9.75 kV
